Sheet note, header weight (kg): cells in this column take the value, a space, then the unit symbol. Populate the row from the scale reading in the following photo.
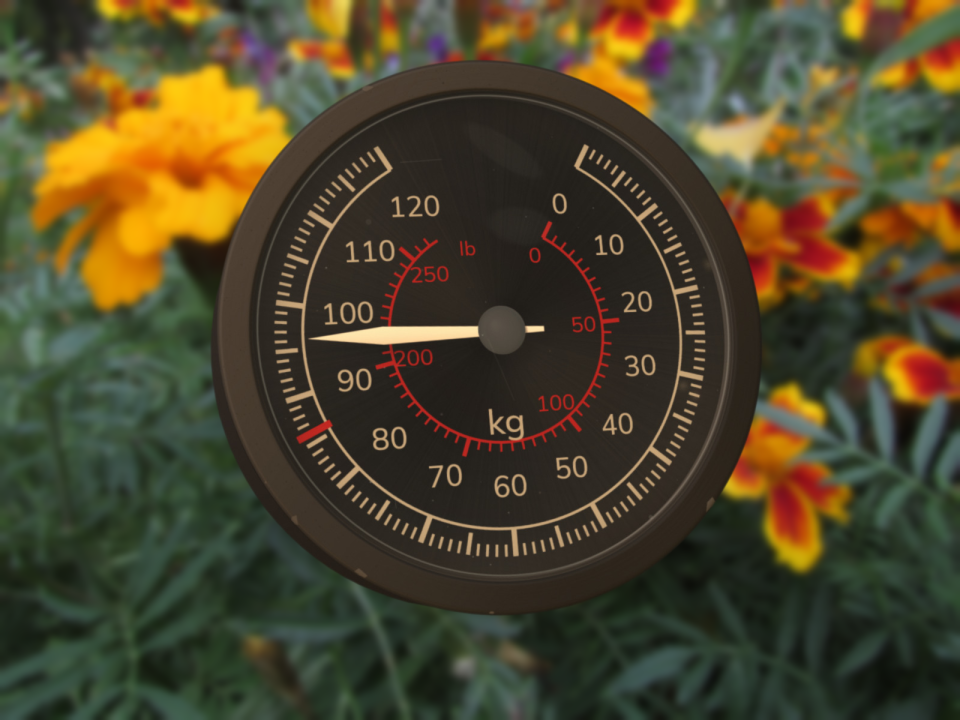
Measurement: 96 kg
